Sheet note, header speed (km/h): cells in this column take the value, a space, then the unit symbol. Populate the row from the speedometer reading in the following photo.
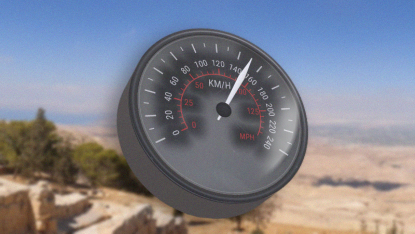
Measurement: 150 km/h
